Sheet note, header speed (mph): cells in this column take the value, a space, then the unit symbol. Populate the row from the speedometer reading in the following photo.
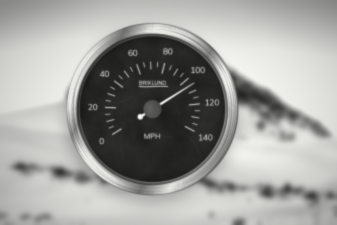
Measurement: 105 mph
